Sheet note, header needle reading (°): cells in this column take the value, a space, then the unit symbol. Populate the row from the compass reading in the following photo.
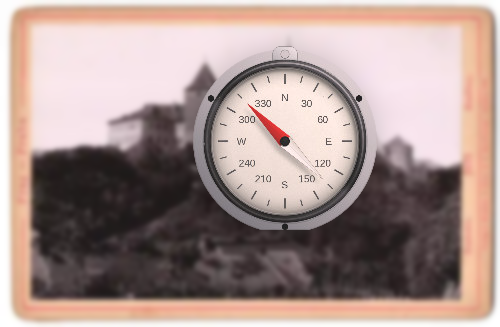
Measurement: 315 °
